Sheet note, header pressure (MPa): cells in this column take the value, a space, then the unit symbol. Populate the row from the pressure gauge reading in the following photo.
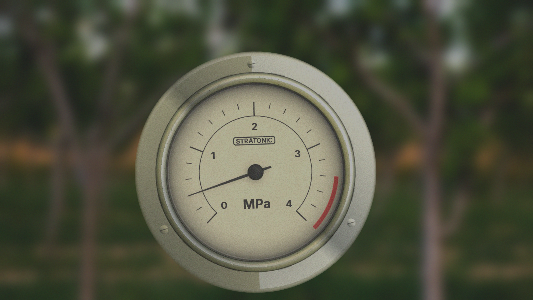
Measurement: 0.4 MPa
